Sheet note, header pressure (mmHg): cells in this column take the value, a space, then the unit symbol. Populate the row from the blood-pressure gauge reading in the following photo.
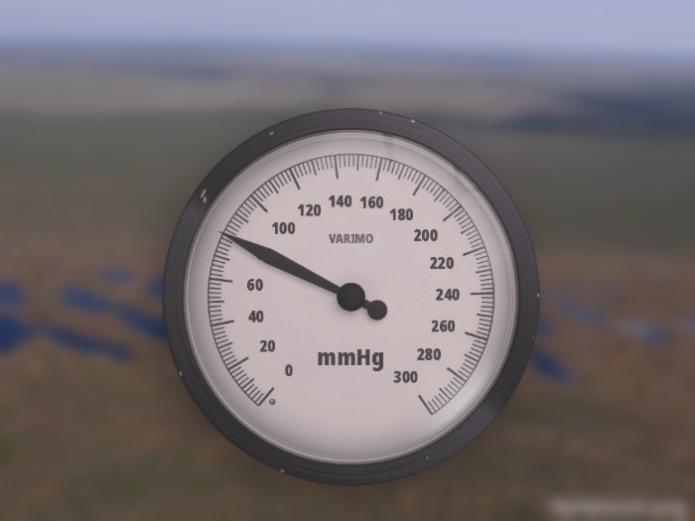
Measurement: 80 mmHg
